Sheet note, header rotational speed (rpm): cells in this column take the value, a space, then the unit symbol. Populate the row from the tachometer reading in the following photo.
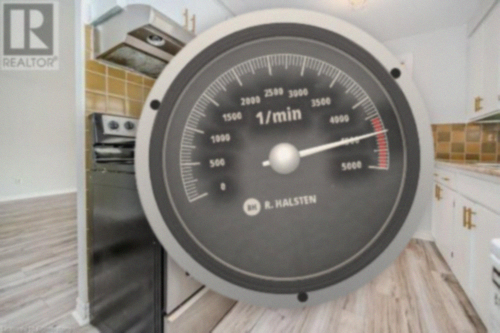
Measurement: 4500 rpm
